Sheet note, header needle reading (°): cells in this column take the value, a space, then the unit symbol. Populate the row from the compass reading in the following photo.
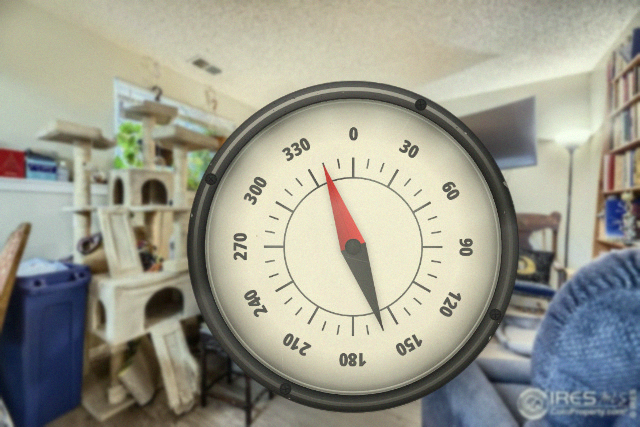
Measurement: 340 °
